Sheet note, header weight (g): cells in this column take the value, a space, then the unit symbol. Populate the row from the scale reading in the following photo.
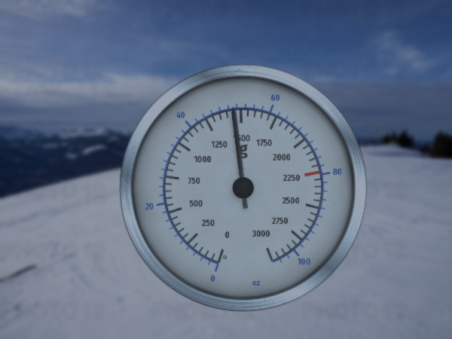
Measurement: 1450 g
